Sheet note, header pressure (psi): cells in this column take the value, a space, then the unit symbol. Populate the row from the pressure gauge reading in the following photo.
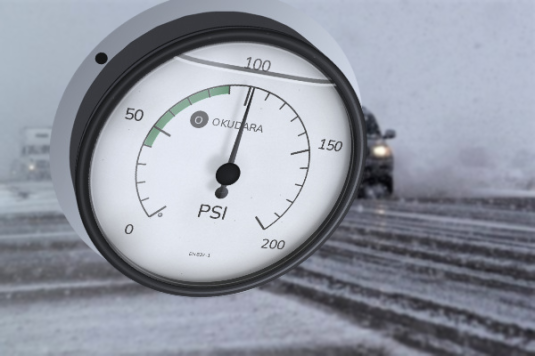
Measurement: 100 psi
